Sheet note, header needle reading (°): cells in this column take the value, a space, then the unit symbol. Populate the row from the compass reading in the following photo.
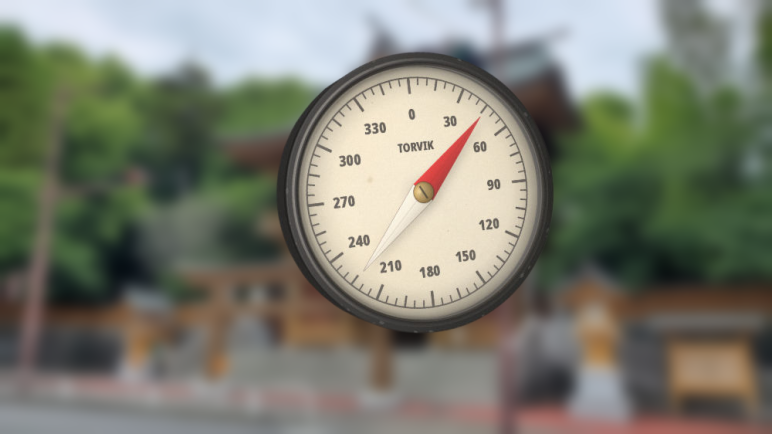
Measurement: 45 °
